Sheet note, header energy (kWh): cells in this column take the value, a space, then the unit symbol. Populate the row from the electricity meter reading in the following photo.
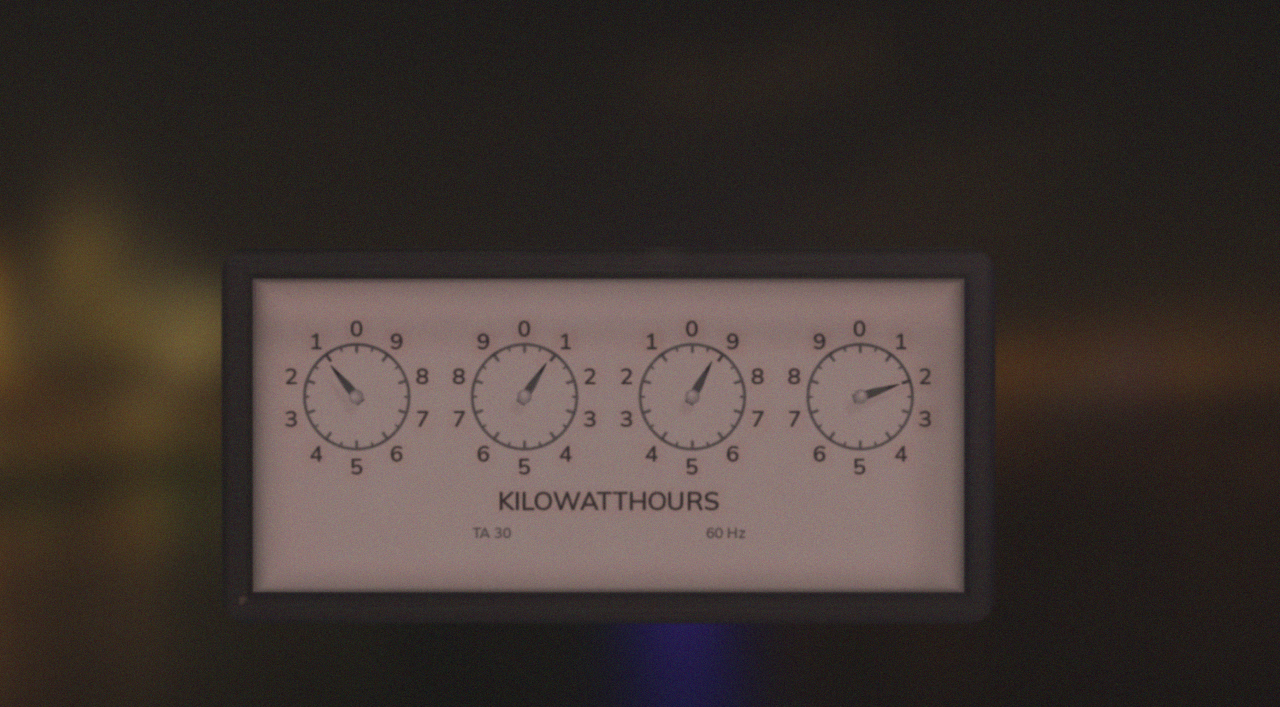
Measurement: 1092 kWh
